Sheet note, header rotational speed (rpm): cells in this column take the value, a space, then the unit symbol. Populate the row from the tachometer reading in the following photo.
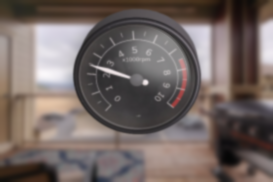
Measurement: 2500 rpm
